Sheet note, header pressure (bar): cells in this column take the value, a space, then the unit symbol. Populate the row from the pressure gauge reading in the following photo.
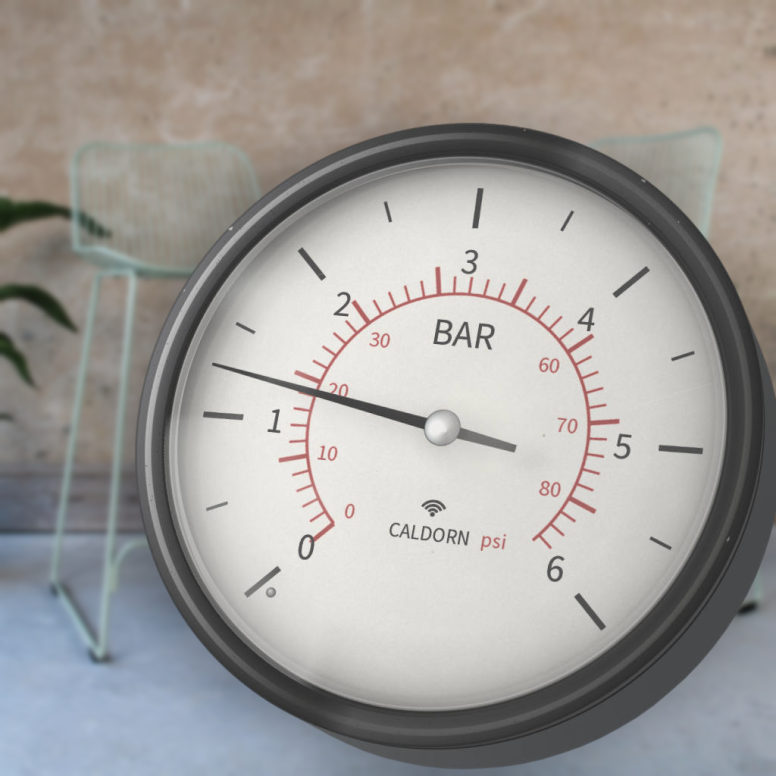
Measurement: 1.25 bar
